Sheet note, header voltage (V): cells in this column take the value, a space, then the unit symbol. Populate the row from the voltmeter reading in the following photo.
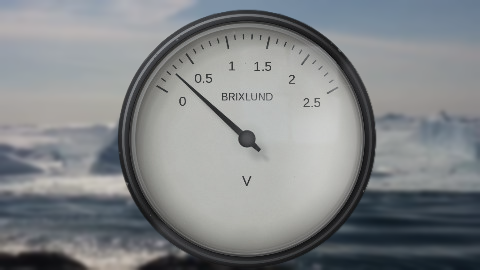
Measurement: 0.25 V
